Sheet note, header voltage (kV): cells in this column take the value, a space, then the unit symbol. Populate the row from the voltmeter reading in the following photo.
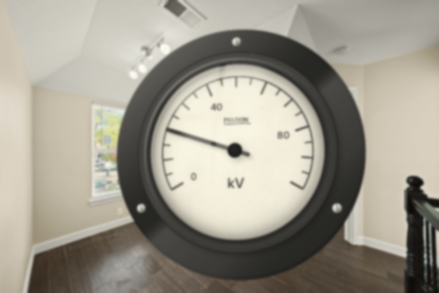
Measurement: 20 kV
